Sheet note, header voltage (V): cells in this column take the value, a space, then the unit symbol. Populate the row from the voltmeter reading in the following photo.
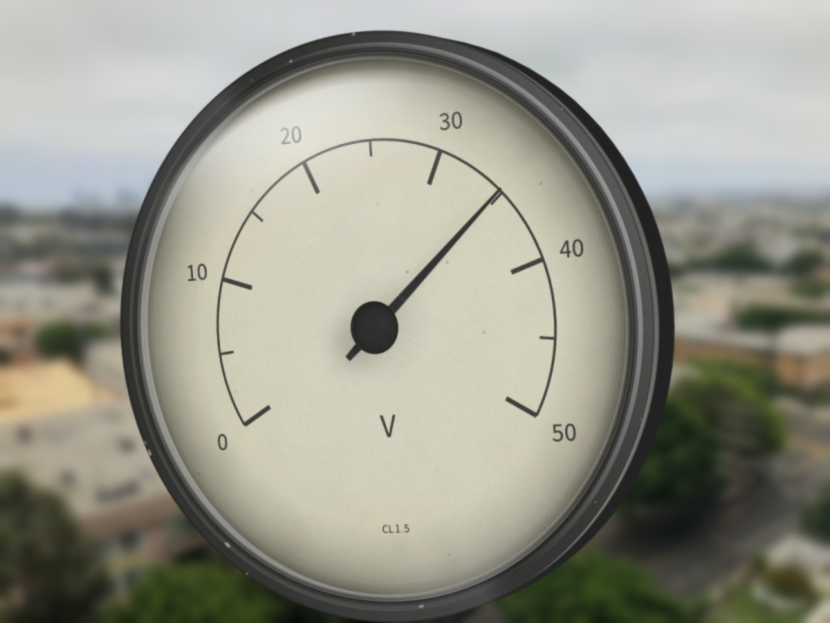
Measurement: 35 V
